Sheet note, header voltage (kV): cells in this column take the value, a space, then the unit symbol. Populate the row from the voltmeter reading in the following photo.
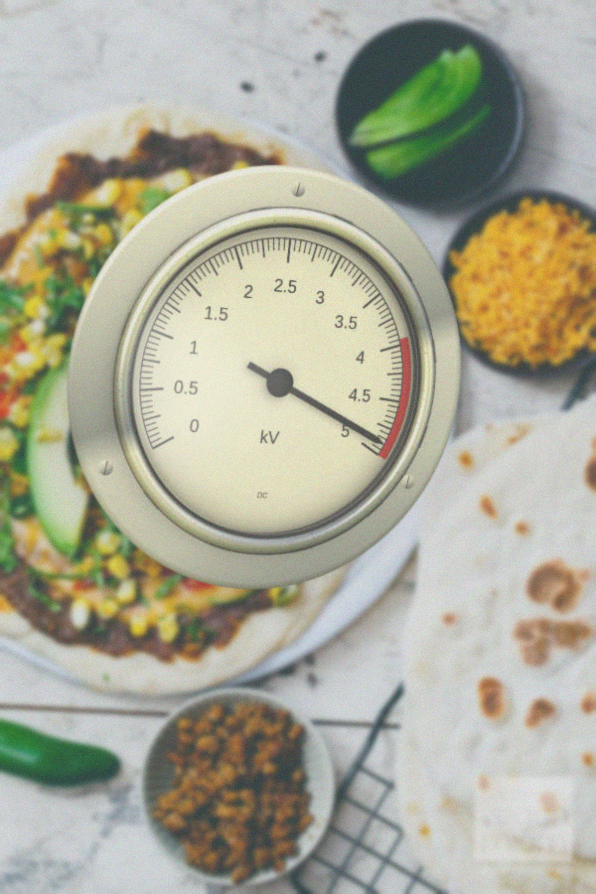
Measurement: 4.9 kV
